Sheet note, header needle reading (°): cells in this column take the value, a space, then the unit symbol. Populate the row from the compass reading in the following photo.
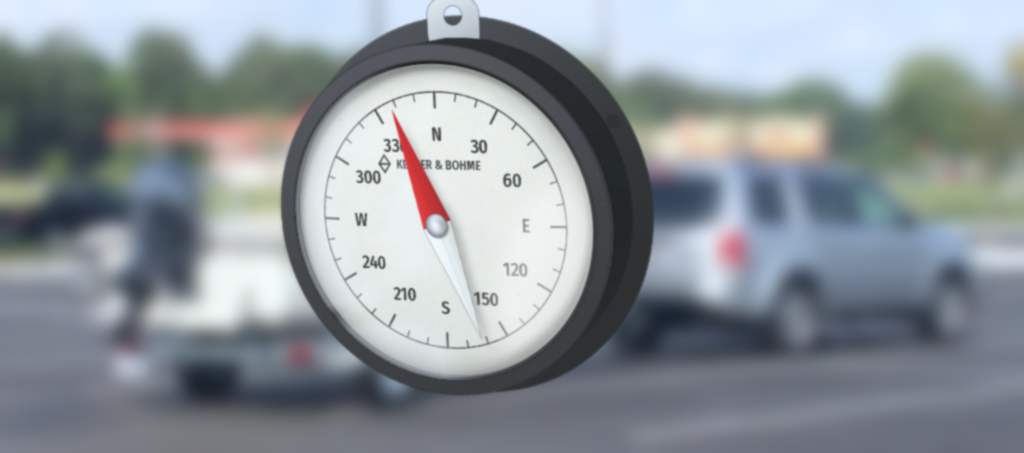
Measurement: 340 °
